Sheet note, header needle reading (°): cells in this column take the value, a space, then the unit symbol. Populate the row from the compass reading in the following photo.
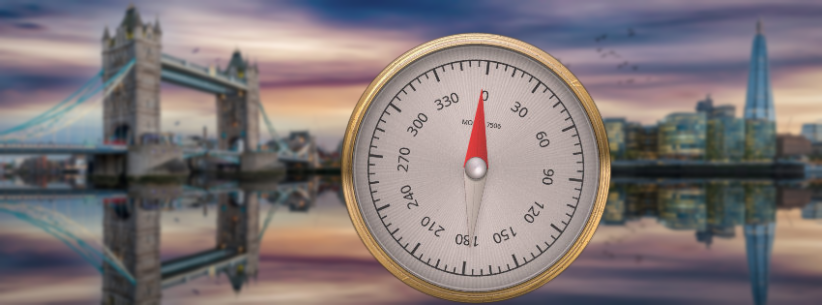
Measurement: 357.5 °
